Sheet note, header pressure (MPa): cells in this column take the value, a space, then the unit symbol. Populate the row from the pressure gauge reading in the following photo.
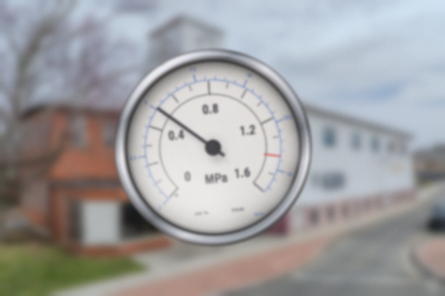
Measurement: 0.5 MPa
